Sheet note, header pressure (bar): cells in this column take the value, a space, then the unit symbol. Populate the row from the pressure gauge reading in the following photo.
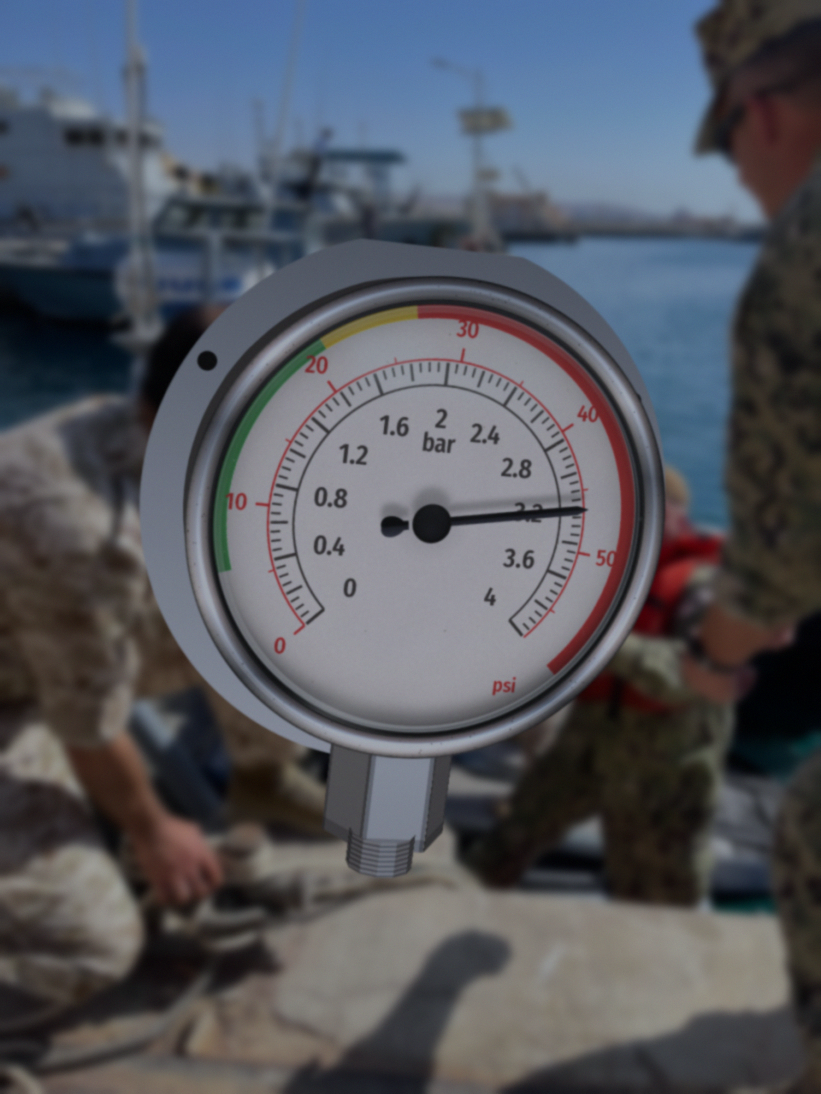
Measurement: 3.2 bar
